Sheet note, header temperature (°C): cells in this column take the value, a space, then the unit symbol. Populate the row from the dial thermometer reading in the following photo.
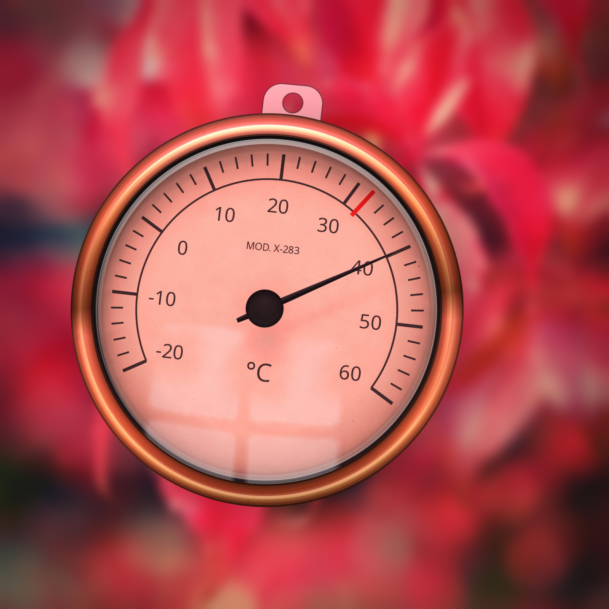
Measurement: 40 °C
